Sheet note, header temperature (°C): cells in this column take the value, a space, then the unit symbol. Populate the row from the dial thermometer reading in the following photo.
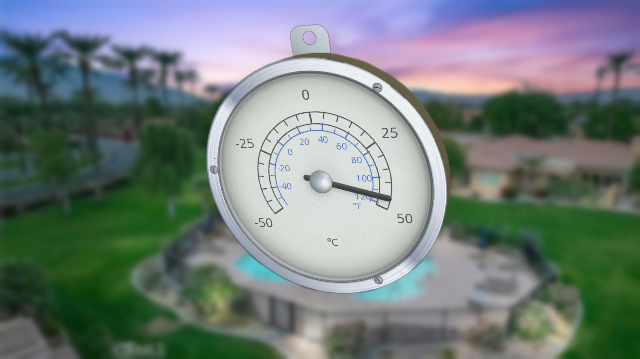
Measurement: 45 °C
